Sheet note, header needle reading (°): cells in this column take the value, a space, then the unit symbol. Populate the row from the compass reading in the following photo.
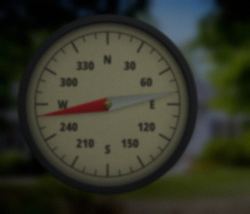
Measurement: 260 °
